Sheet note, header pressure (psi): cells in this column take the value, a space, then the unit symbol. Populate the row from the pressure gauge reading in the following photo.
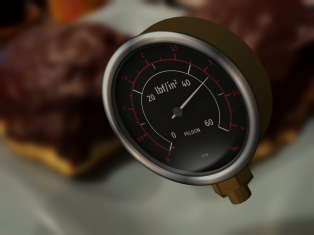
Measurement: 45 psi
